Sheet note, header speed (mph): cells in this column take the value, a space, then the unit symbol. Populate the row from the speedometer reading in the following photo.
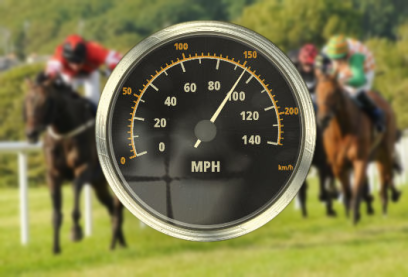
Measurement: 95 mph
